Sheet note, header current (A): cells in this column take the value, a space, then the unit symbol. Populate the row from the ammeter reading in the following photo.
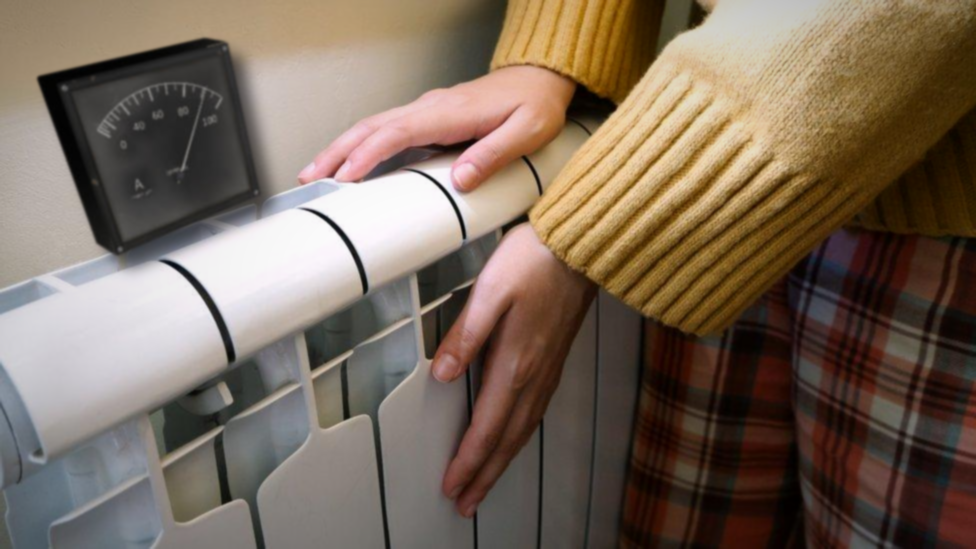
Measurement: 90 A
